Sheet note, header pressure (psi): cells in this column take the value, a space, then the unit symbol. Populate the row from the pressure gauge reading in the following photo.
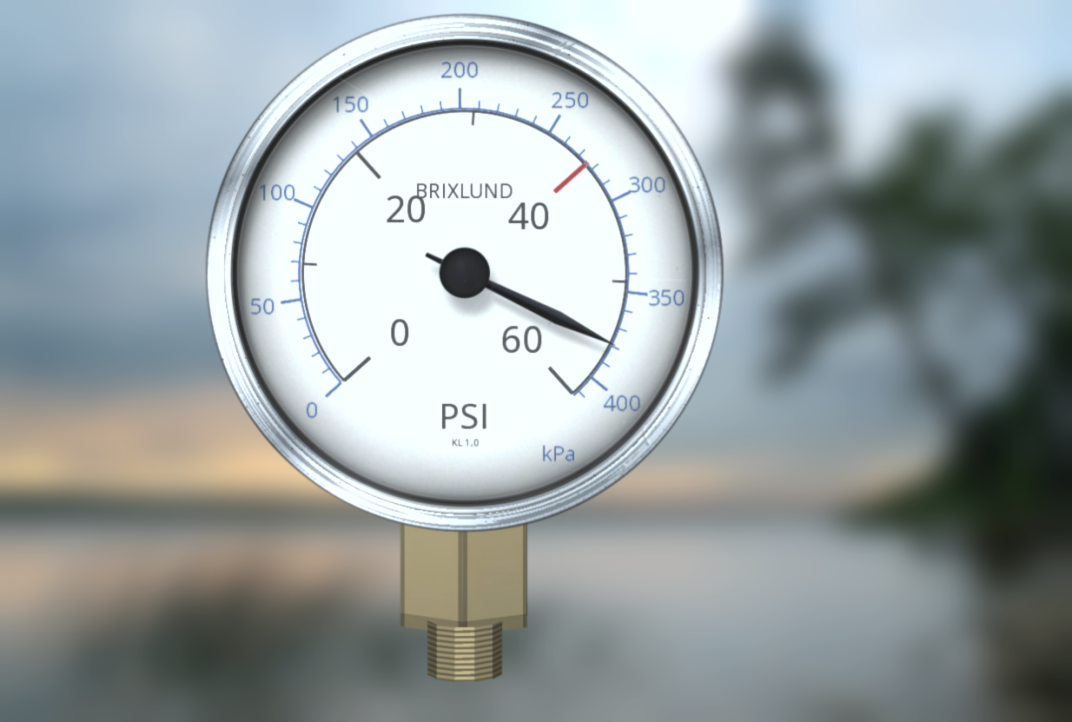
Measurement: 55 psi
